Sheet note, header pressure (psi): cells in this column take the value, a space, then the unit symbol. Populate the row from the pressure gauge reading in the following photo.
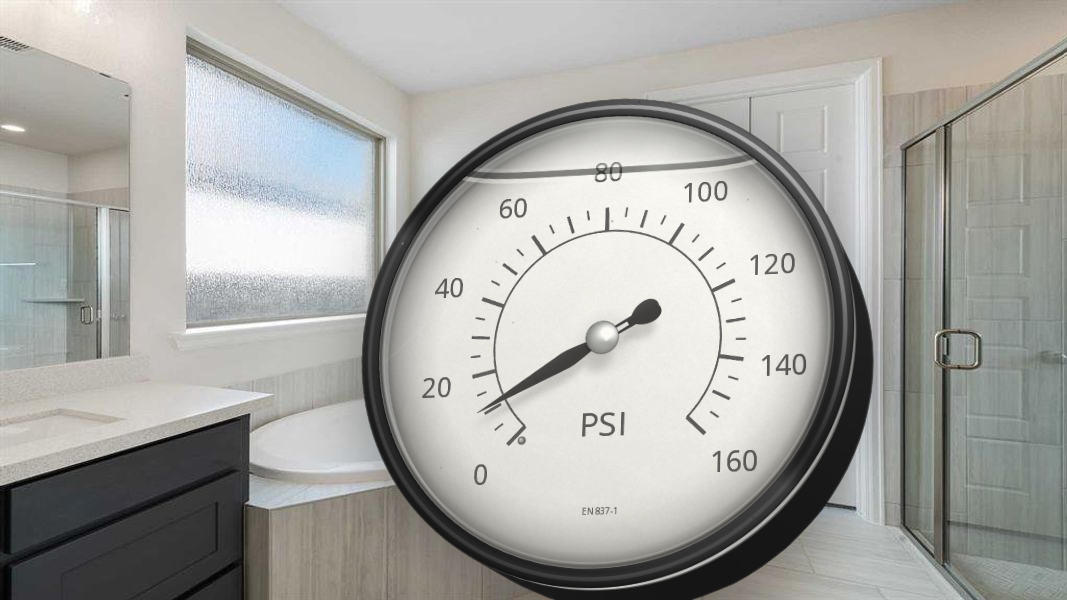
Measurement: 10 psi
